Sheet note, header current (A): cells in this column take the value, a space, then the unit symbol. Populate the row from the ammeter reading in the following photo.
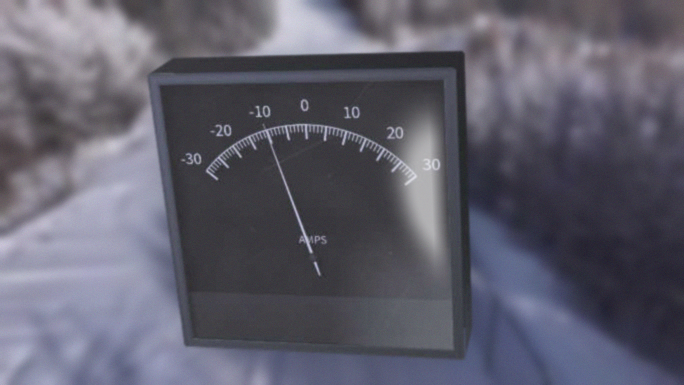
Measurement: -10 A
